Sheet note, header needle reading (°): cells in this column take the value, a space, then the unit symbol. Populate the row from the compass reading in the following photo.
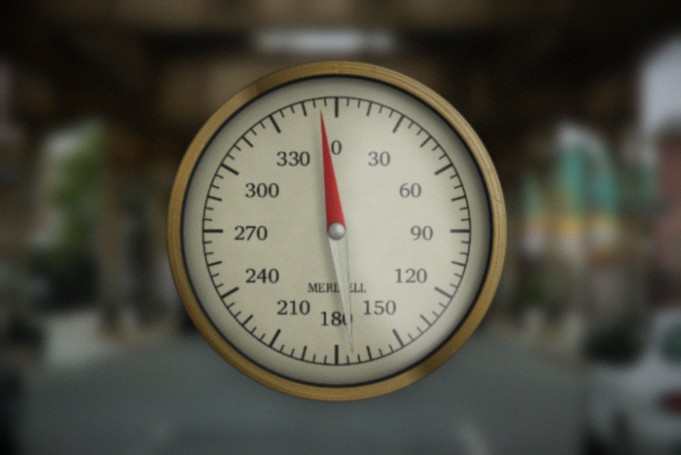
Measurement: 352.5 °
